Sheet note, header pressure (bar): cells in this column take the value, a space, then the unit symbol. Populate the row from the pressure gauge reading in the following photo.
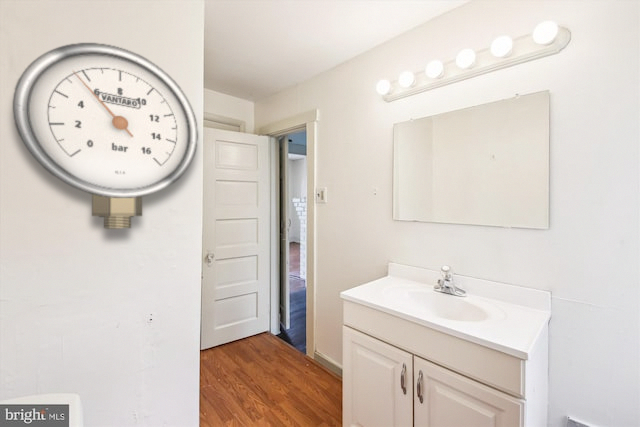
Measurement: 5.5 bar
